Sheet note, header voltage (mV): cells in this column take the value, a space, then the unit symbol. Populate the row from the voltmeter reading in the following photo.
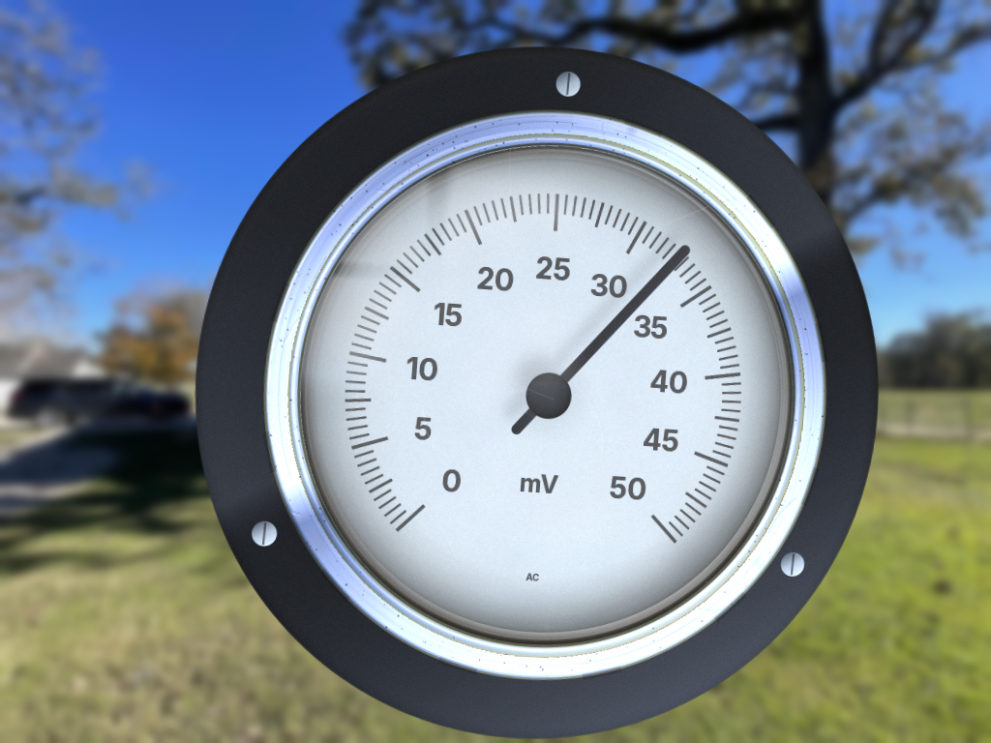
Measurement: 32.5 mV
